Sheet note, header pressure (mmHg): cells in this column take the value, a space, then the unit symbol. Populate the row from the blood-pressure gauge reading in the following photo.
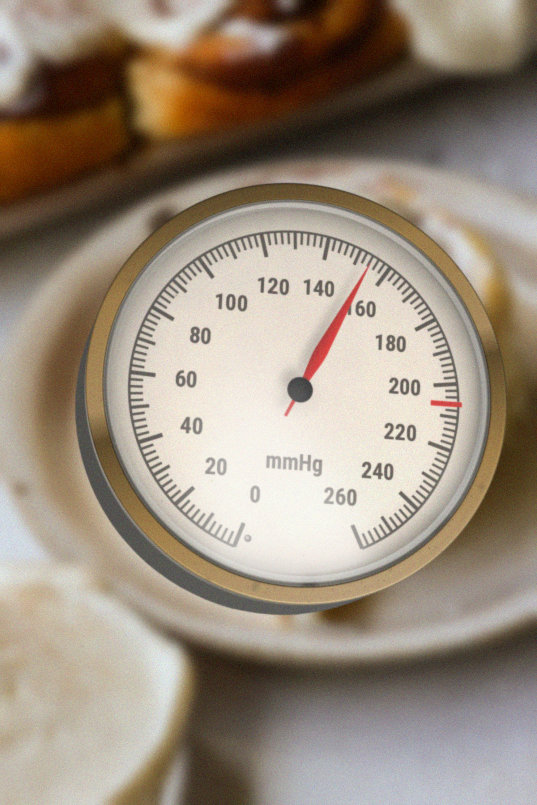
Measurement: 154 mmHg
